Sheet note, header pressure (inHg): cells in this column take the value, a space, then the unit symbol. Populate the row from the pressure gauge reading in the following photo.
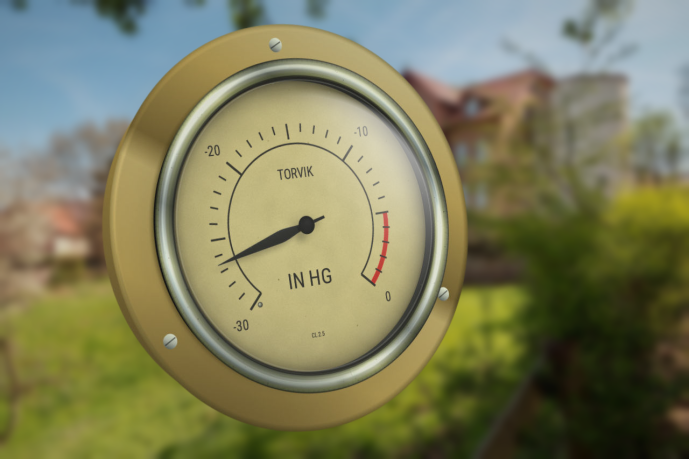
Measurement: -26.5 inHg
